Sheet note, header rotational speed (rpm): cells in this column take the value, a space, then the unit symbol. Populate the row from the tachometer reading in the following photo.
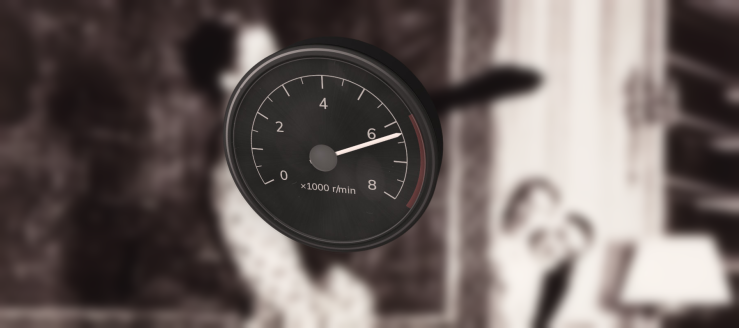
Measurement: 6250 rpm
